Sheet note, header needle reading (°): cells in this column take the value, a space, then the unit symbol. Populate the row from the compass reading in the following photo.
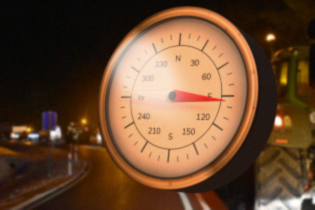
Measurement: 95 °
